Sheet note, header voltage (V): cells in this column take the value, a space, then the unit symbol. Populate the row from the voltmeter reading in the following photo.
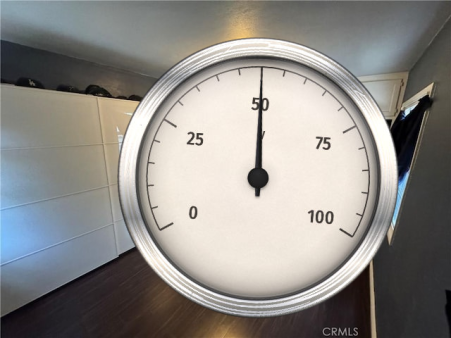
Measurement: 50 V
